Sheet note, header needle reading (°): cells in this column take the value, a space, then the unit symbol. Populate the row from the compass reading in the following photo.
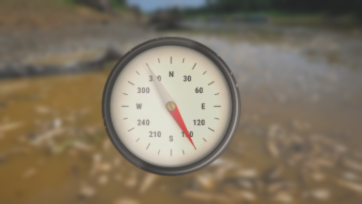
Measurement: 150 °
